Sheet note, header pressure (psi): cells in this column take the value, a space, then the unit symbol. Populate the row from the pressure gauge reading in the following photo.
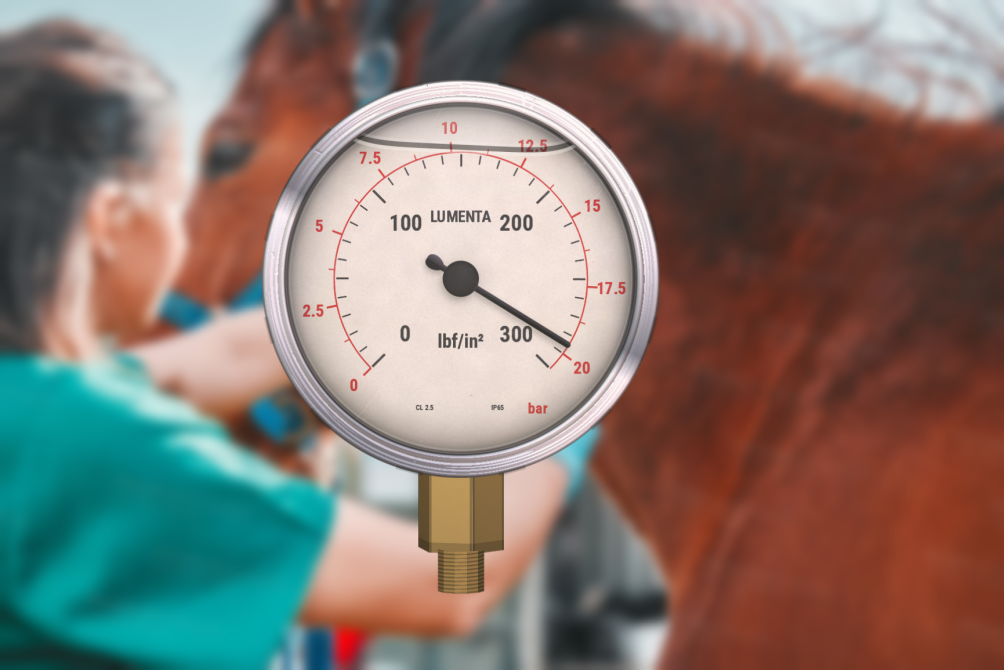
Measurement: 285 psi
